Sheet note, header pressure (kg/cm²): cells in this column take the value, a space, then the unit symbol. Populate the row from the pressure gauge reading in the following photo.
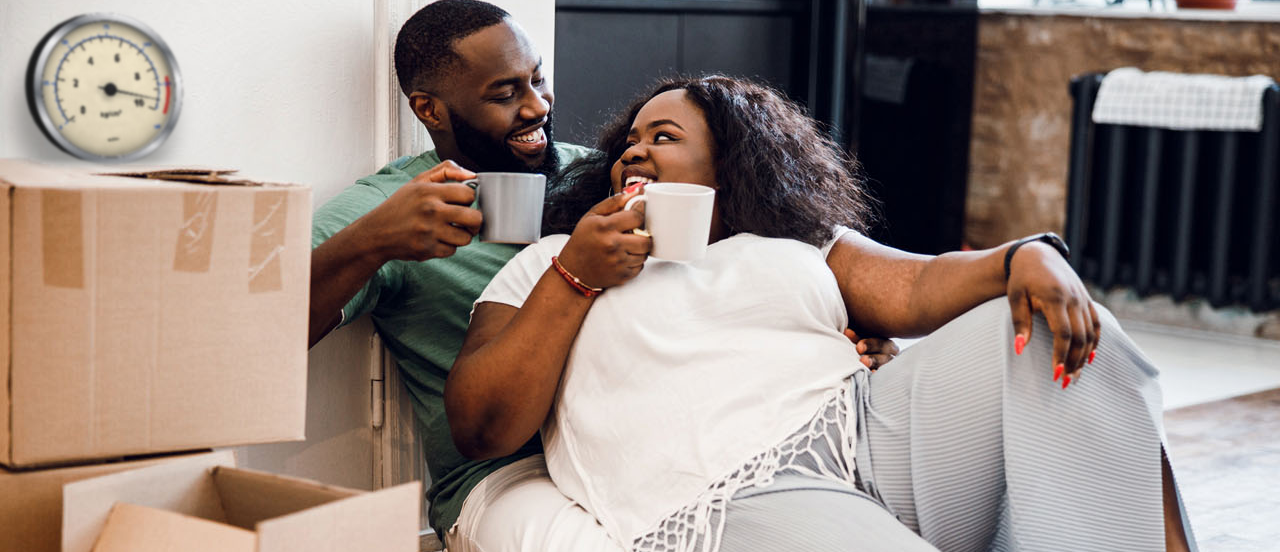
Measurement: 9.5 kg/cm²
